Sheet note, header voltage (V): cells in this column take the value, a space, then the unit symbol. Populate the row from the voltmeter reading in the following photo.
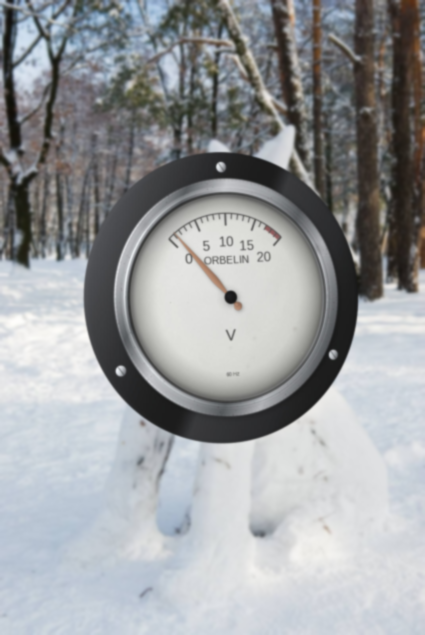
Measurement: 1 V
